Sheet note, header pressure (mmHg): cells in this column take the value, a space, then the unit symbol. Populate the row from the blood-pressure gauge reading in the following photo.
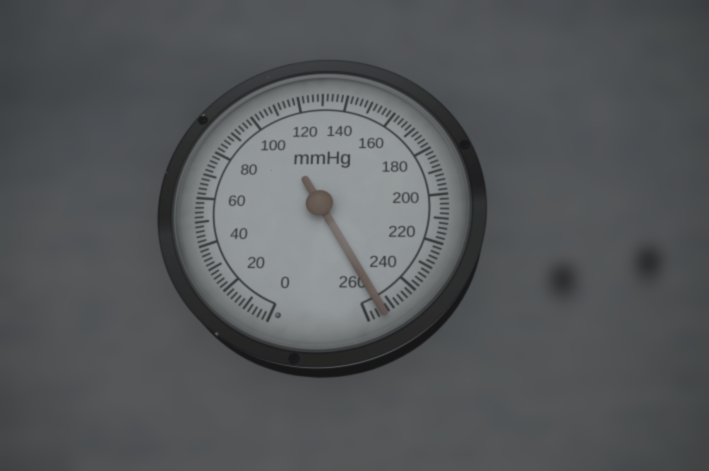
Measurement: 254 mmHg
